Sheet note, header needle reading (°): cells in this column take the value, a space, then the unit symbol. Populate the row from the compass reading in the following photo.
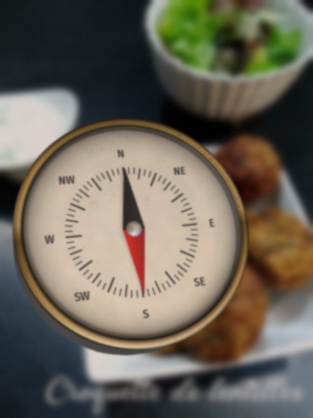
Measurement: 180 °
